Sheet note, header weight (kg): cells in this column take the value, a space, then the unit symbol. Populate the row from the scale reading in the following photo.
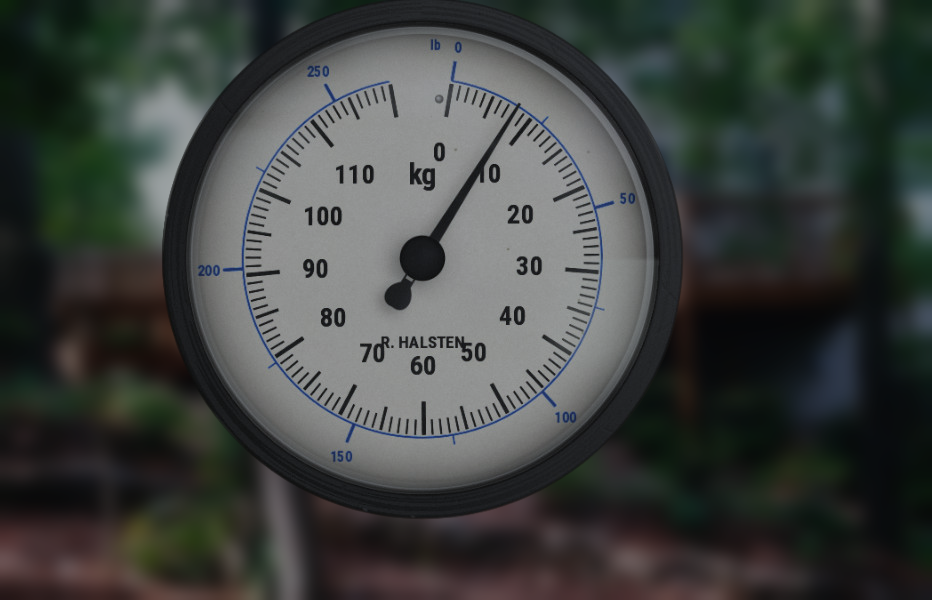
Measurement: 8 kg
